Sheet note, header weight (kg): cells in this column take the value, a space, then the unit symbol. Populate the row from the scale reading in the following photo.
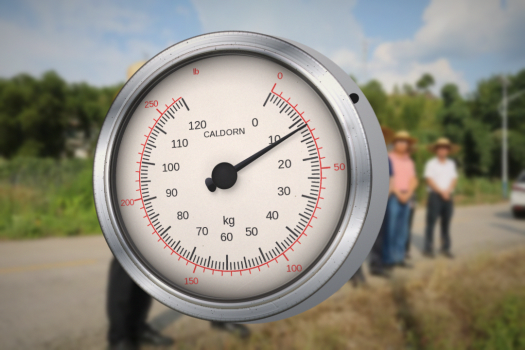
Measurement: 12 kg
